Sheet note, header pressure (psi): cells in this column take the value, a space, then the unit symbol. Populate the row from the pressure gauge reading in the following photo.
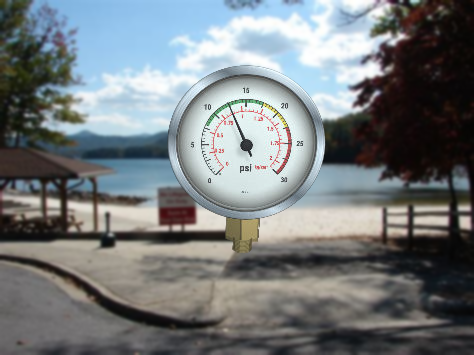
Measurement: 12.5 psi
